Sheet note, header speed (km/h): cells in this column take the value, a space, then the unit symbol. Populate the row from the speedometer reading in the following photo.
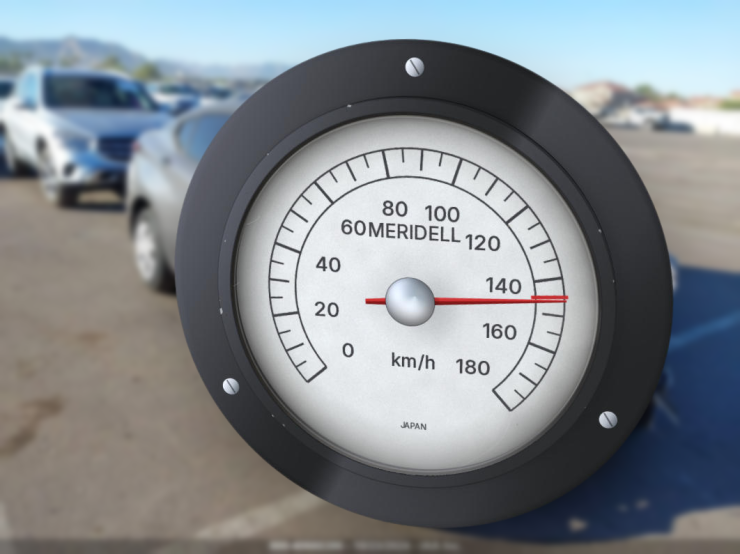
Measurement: 145 km/h
